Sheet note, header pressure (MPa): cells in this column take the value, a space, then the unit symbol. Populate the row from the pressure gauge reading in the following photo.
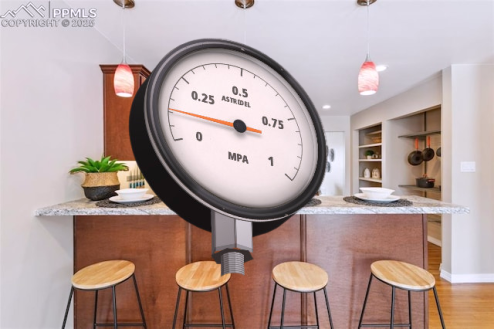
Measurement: 0.1 MPa
